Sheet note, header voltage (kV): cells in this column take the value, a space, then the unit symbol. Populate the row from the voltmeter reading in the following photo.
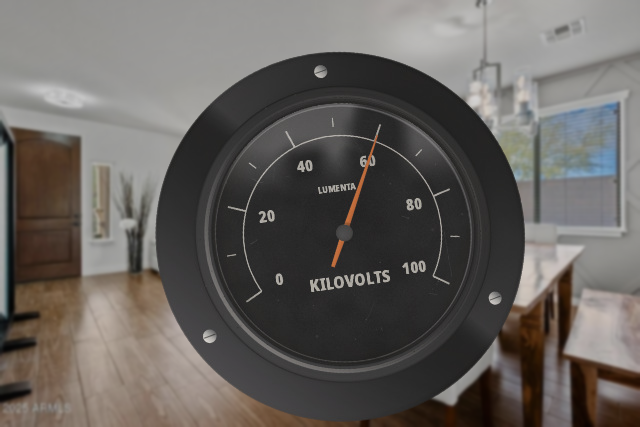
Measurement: 60 kV
